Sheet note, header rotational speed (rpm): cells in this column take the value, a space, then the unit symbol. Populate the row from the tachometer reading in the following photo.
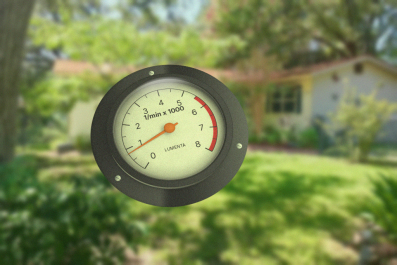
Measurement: 750 rpm
